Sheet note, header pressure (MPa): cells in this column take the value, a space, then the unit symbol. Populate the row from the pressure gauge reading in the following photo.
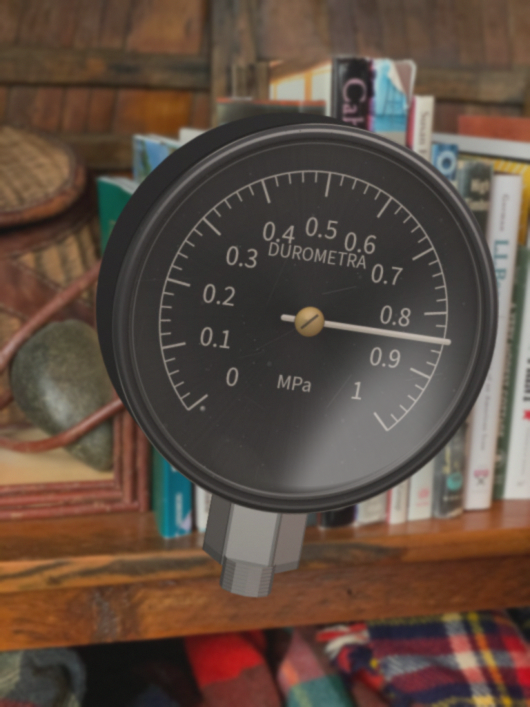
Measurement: 0.84 MPa
